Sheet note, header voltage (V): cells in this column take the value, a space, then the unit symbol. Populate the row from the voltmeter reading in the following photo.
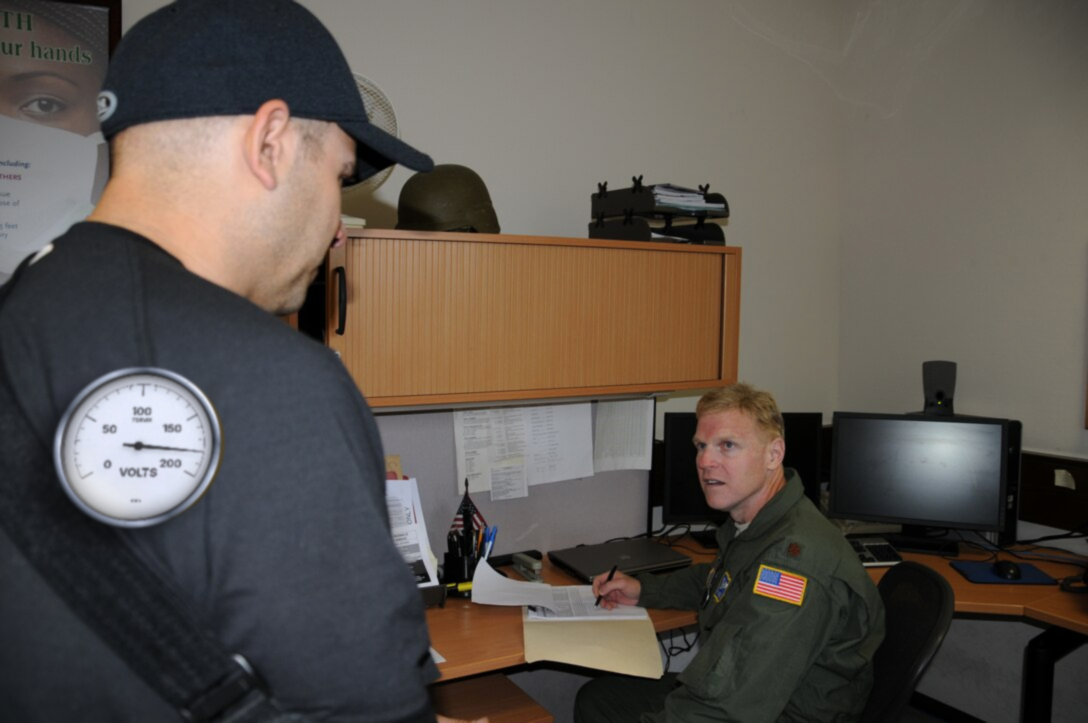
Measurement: 180 V
